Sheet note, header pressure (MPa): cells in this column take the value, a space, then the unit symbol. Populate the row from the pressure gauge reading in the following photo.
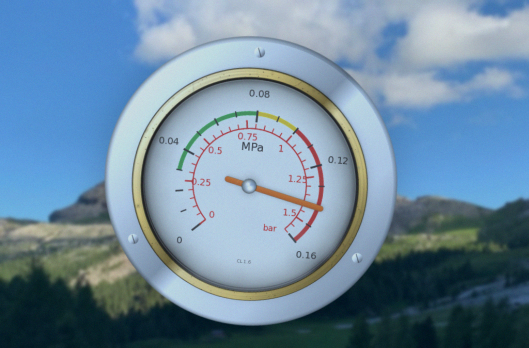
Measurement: 0.14 MPa
